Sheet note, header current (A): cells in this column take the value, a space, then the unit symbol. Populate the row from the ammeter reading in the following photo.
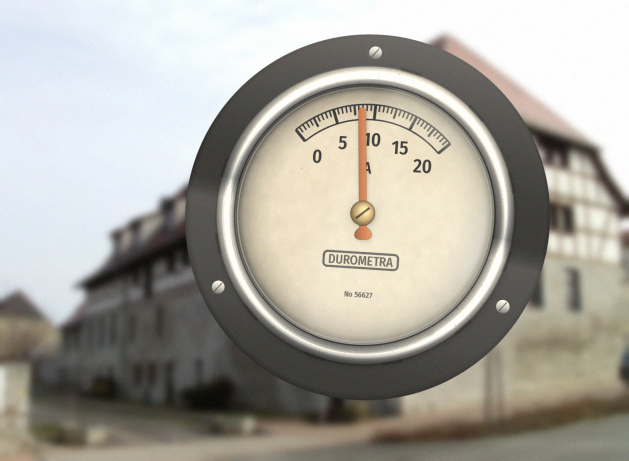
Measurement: 8.5 A
